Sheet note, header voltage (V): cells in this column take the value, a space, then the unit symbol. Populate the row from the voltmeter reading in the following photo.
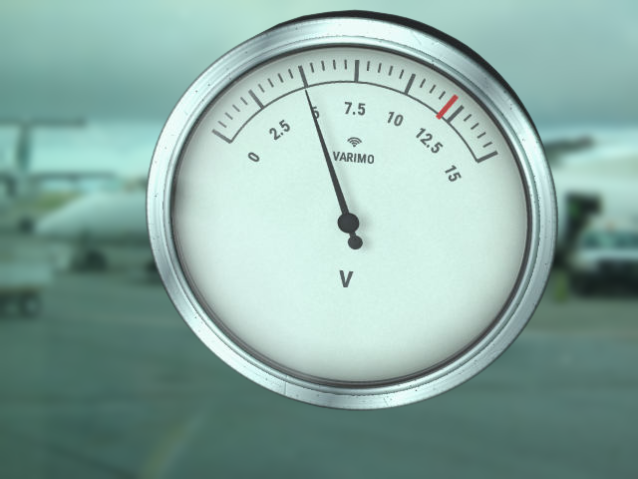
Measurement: 5 V
